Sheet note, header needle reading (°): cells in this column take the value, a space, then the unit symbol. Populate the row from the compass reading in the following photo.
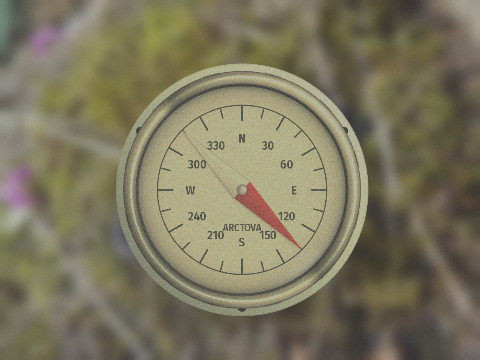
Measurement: 135 °
